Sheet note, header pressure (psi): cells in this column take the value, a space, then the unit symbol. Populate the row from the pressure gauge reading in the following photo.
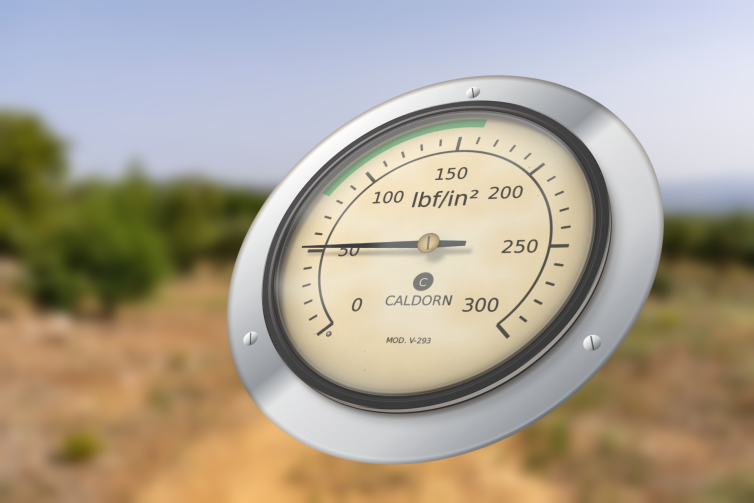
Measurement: 50 psi
